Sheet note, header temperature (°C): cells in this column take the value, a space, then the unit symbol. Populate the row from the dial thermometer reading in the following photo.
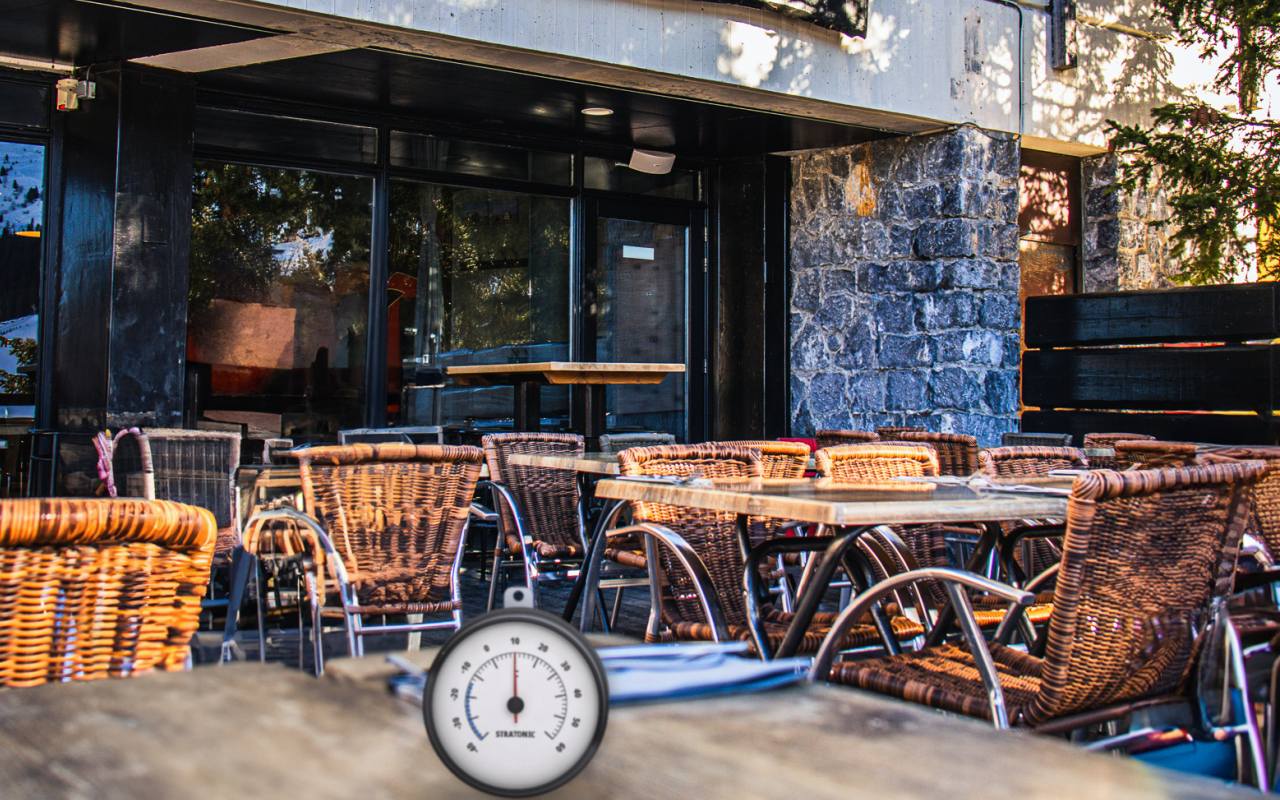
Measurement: 10 °C
